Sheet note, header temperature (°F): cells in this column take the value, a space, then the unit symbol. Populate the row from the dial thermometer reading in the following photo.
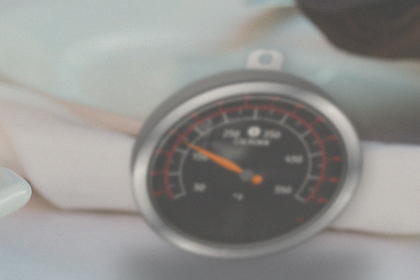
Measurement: 175 °F
